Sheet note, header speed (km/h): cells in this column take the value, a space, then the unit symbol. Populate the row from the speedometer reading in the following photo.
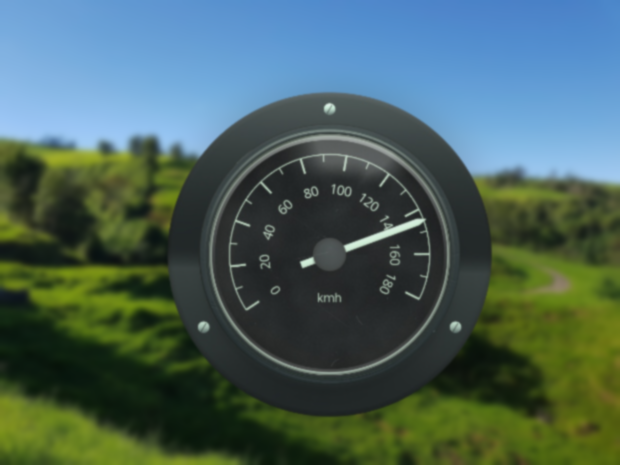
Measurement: 145 km/h
